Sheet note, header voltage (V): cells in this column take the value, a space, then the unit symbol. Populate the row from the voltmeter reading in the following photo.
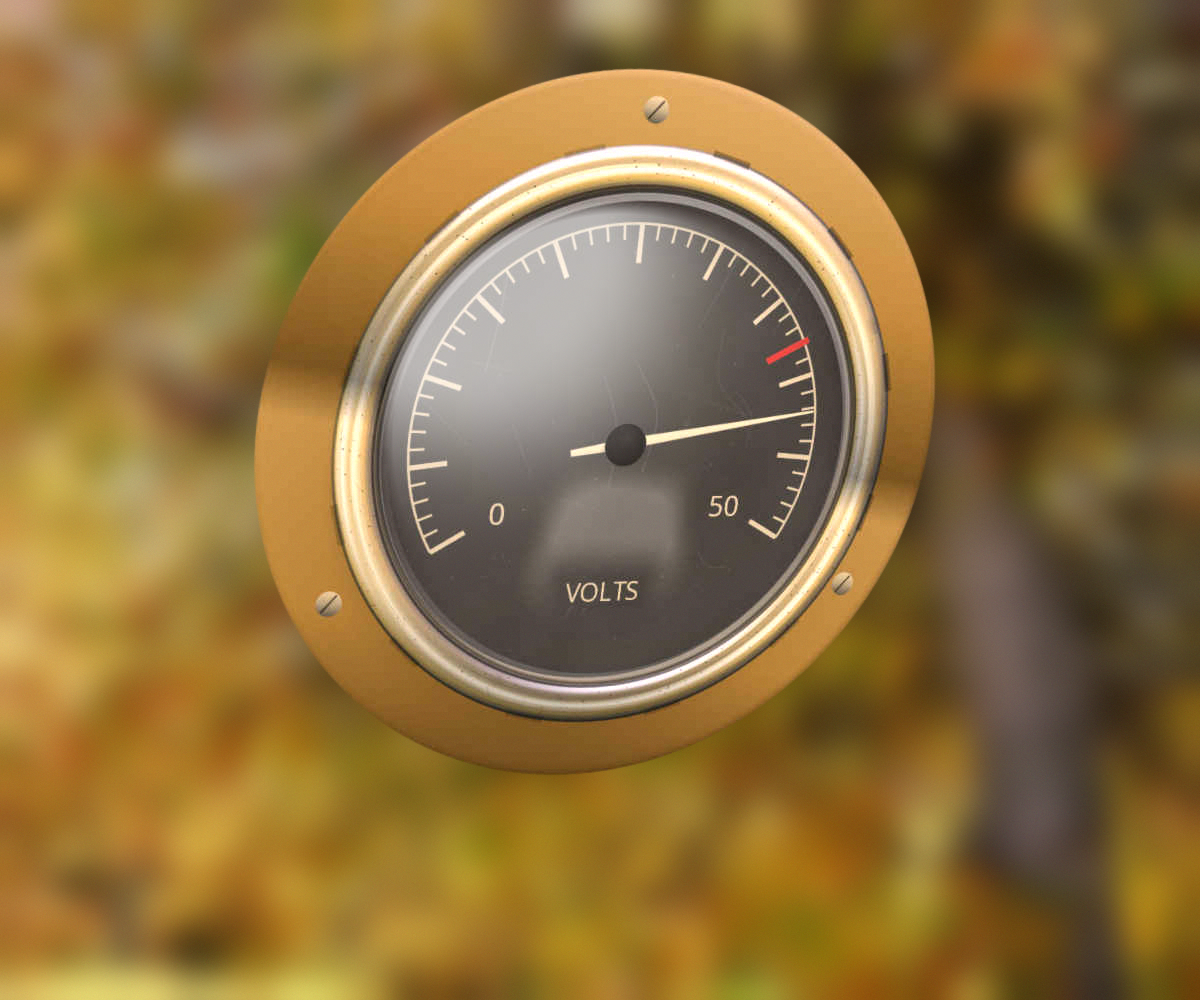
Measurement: 42 V
